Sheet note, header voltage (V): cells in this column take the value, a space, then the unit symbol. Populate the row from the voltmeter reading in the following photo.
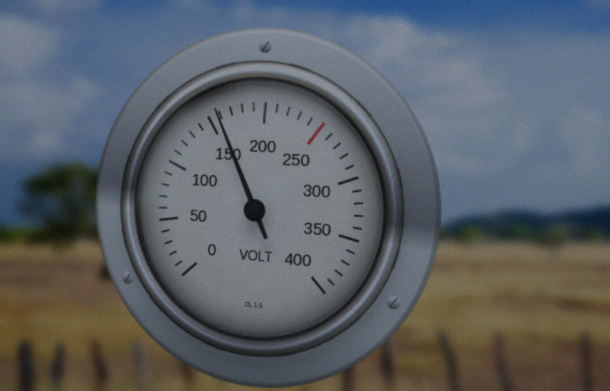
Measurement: 160 V
